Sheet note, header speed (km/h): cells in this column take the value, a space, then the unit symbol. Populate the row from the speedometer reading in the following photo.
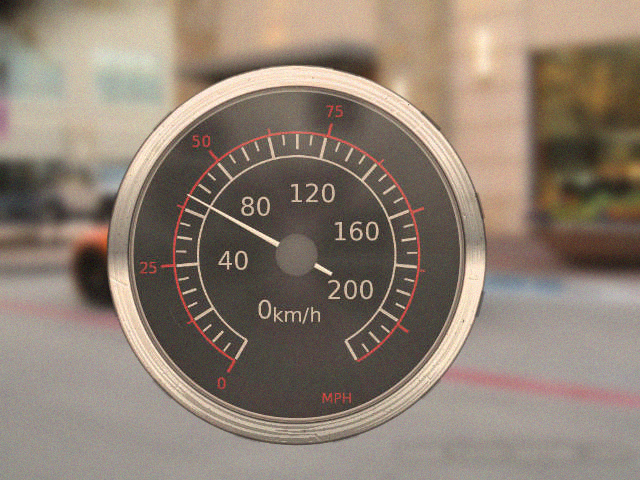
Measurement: 65 km/h
